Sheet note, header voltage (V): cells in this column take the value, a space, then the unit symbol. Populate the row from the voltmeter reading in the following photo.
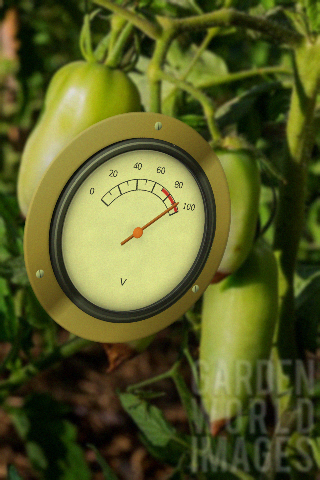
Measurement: 90 V
